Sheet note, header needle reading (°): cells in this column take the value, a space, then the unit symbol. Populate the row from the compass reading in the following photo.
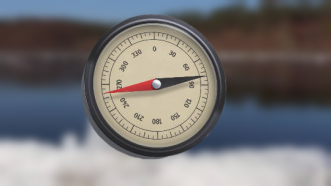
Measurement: 260 °
